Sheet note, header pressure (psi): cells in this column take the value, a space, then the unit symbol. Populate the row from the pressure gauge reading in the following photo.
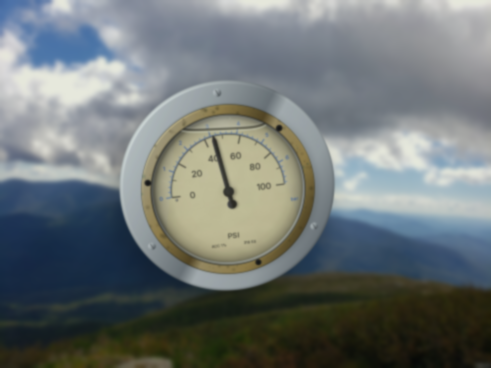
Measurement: 45 psi
